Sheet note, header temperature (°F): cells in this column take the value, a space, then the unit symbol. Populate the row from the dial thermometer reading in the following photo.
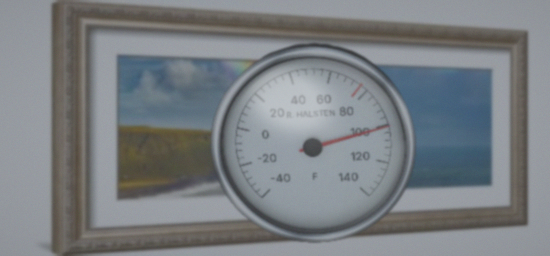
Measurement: 100 °F
